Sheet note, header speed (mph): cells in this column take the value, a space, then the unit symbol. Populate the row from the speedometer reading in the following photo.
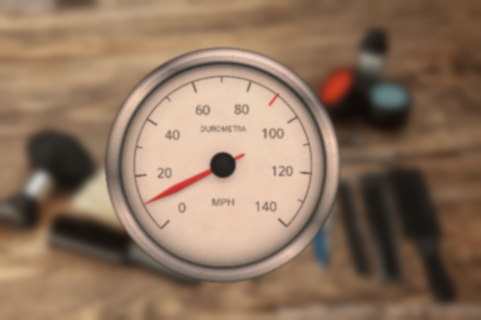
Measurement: 10 mph
